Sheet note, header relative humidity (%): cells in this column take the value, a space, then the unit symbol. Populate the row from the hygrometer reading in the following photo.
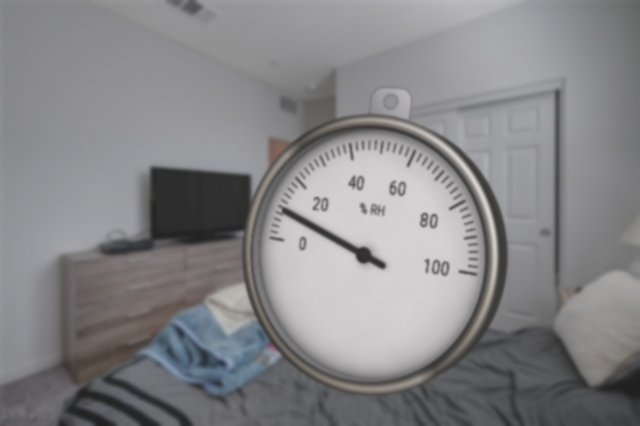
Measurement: 10 %
